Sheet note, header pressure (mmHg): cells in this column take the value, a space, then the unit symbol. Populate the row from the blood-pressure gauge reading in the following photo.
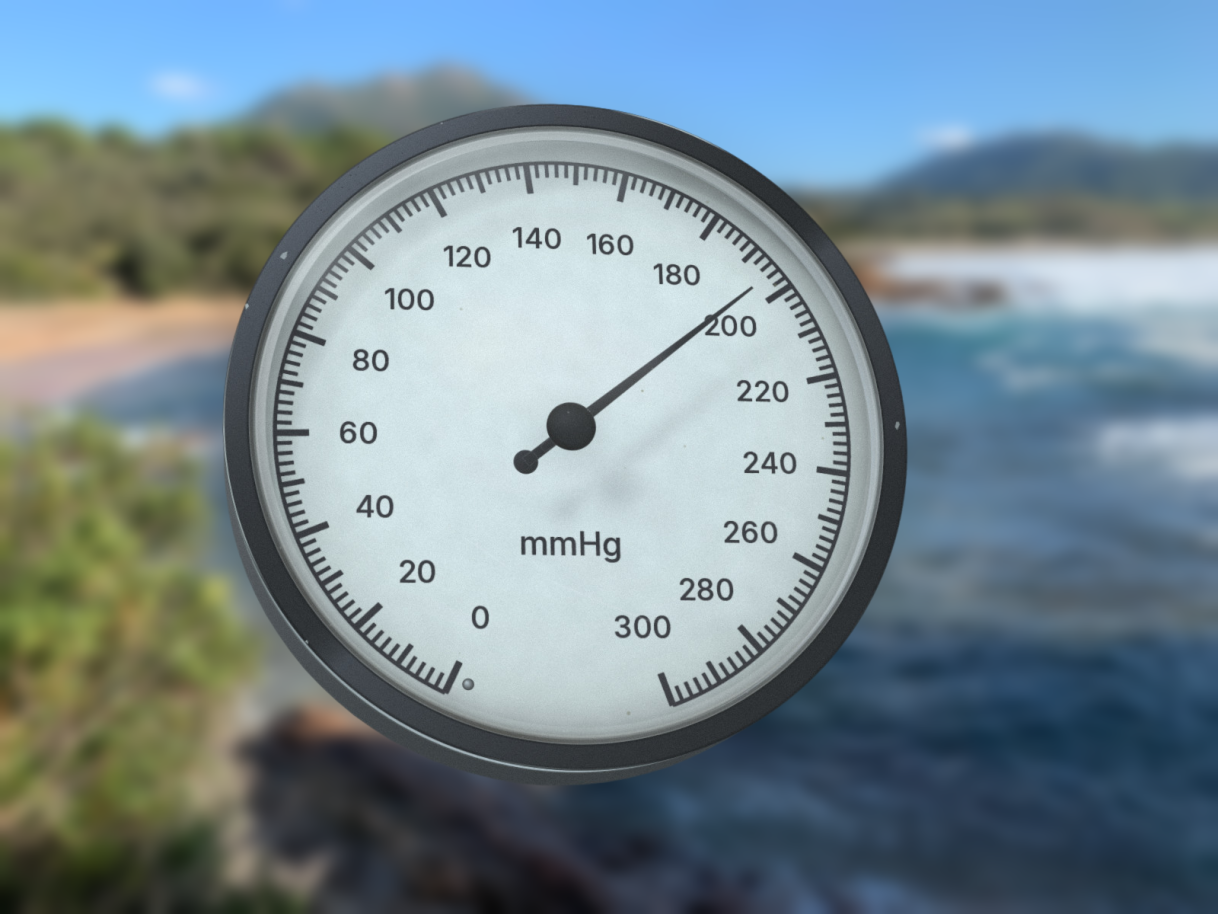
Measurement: 196 mmHg
